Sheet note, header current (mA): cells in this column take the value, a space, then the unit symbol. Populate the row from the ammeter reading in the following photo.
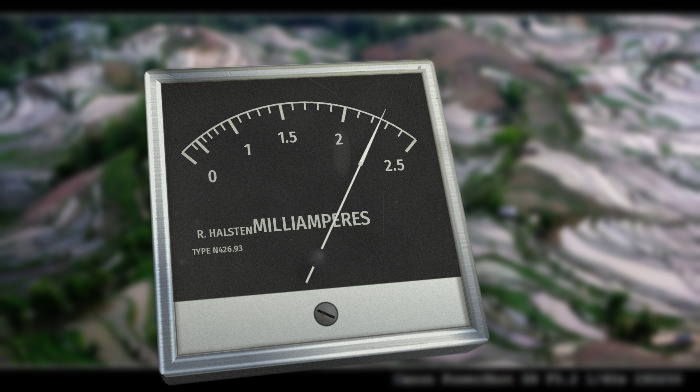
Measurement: 2.25 mA
